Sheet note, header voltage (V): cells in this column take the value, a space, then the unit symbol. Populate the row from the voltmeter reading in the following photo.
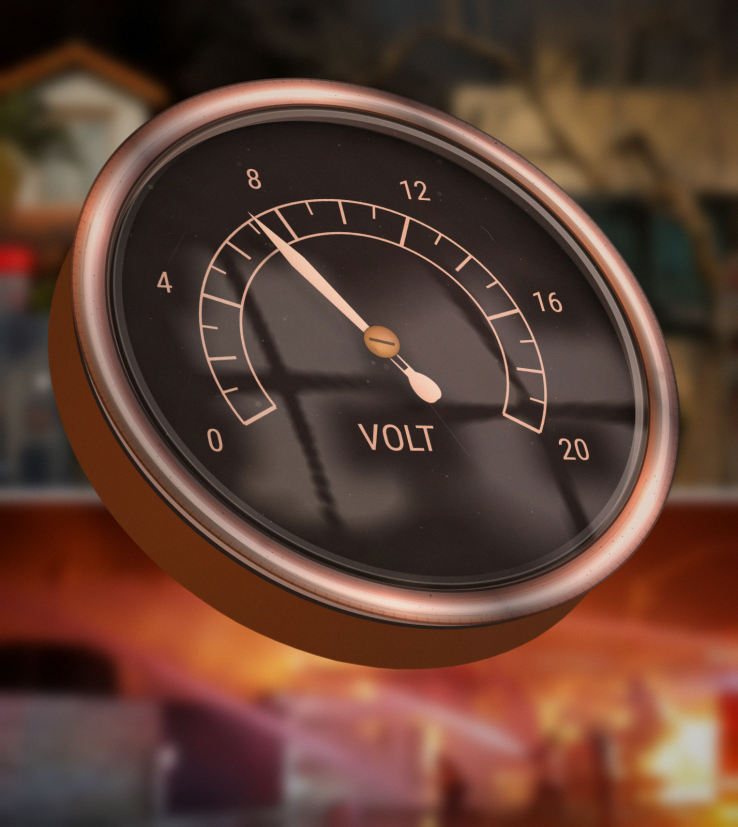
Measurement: 7 V
